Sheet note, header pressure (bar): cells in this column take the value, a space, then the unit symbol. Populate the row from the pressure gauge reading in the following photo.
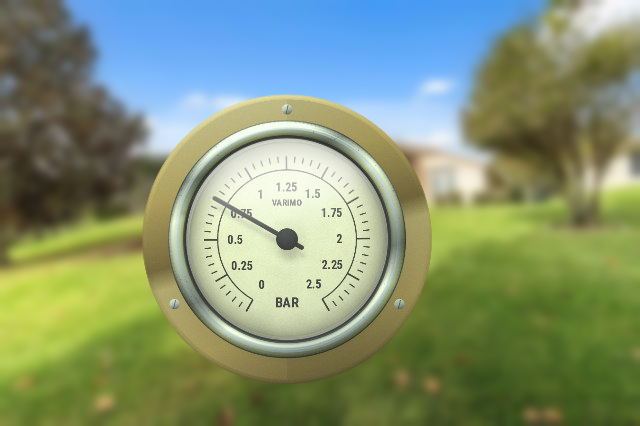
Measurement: 0.75 bar
